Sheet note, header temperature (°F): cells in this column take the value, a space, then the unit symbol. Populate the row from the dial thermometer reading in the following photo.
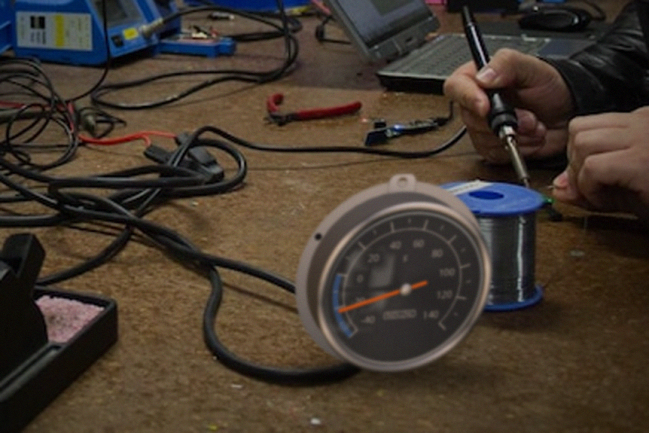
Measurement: -20 °F
